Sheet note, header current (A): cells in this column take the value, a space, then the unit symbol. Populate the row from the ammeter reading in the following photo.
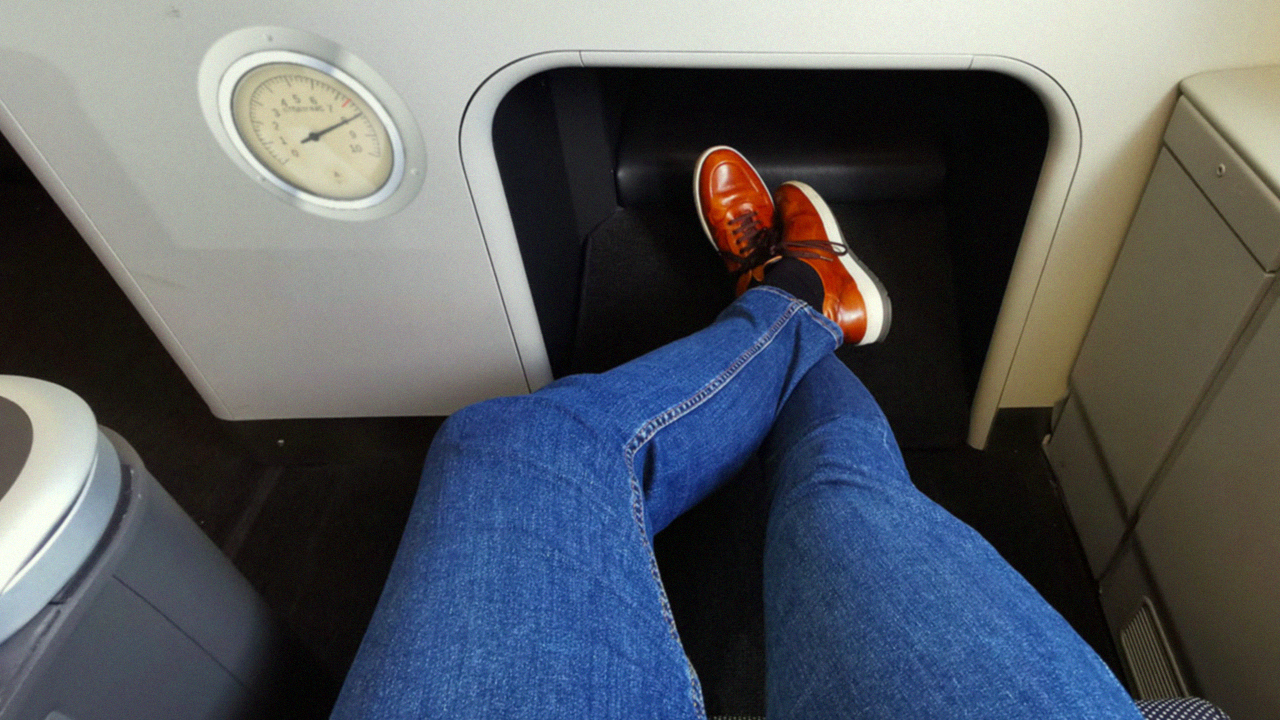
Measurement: 8 A
